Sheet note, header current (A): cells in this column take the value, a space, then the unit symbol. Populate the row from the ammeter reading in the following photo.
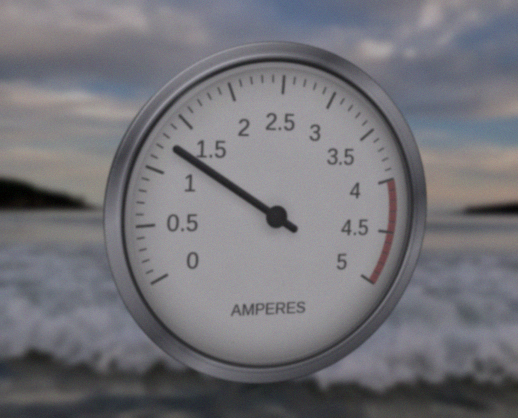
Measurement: 1.25 A
